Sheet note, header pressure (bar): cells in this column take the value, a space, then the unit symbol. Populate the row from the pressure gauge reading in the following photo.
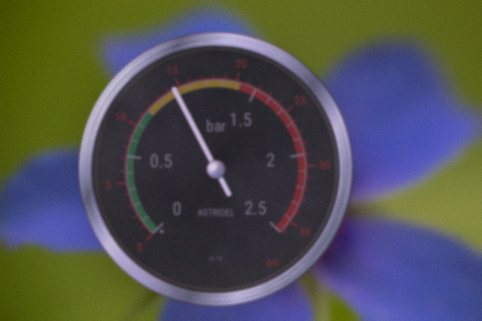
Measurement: 1 bar
